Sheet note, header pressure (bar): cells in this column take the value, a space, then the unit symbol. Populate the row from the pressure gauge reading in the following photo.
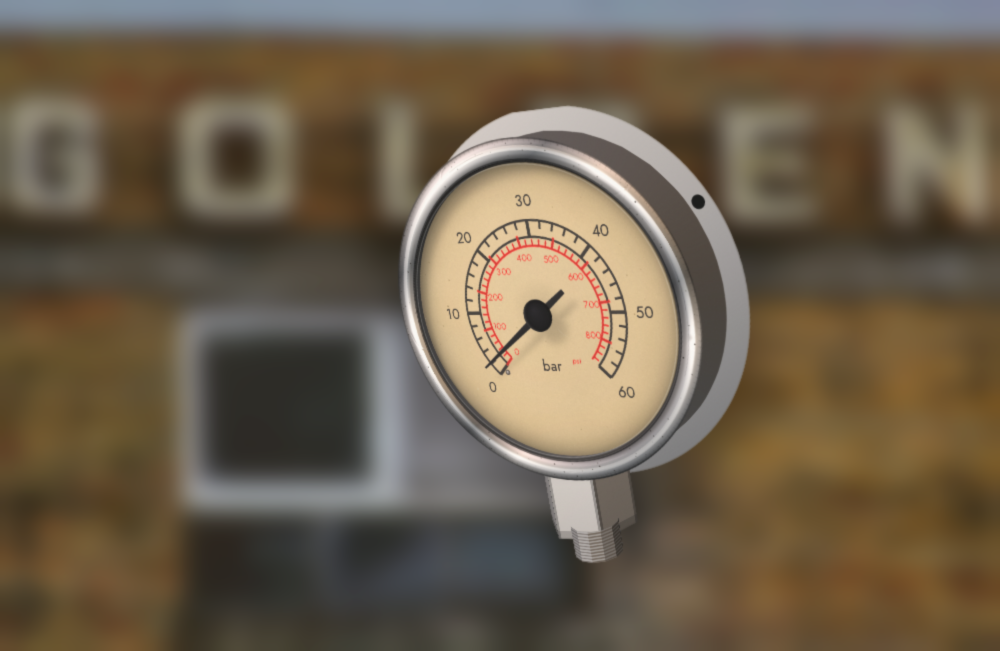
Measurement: 2 bar
